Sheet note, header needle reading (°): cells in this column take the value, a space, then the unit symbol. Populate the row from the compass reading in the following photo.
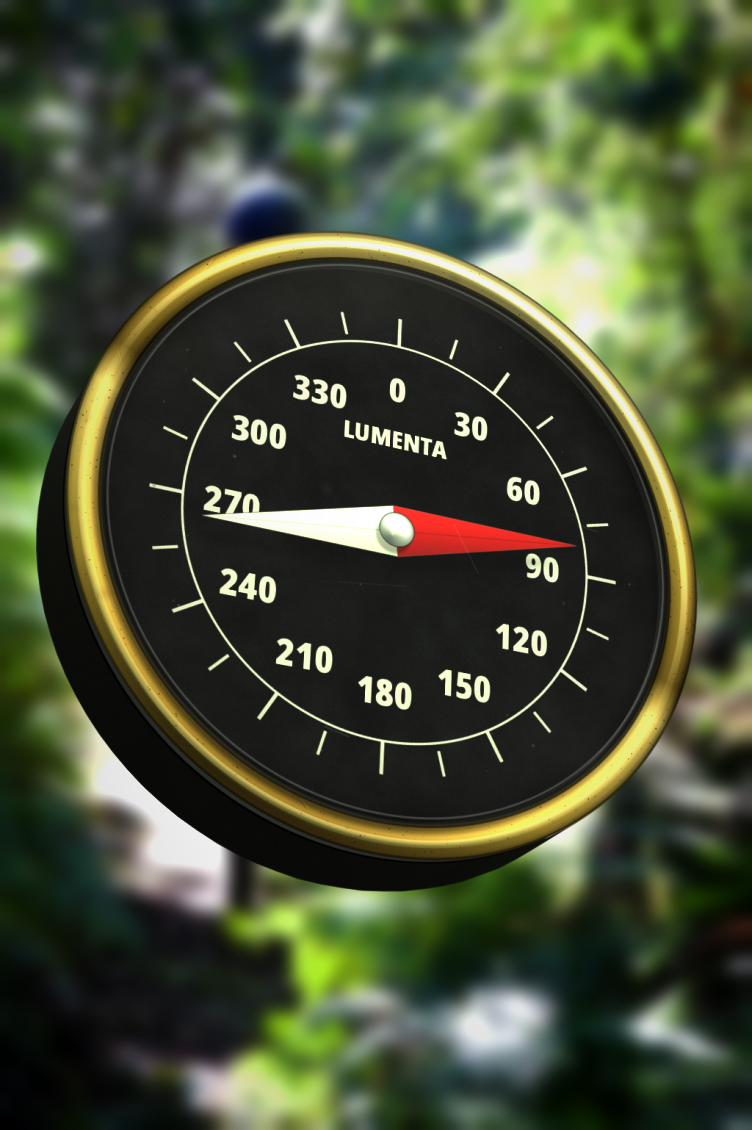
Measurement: 82.5 °
